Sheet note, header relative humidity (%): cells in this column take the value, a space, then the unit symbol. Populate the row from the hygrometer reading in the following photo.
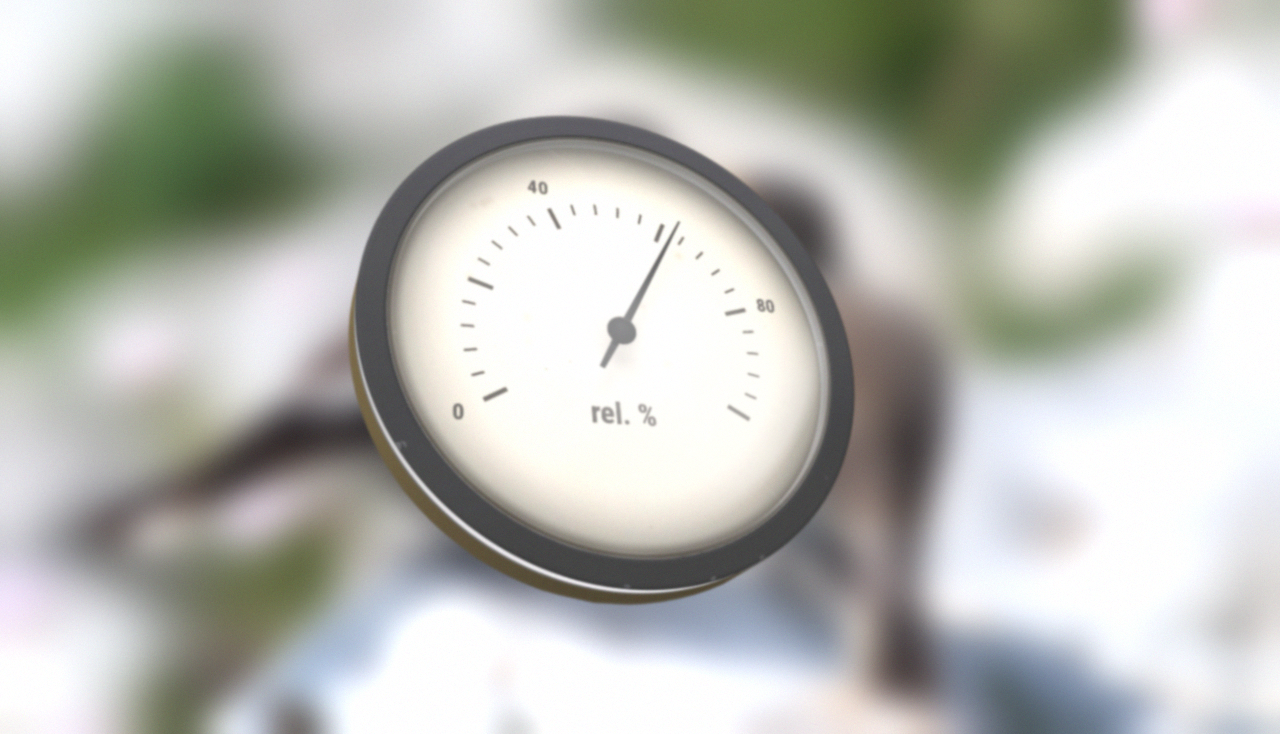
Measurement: 62 %
